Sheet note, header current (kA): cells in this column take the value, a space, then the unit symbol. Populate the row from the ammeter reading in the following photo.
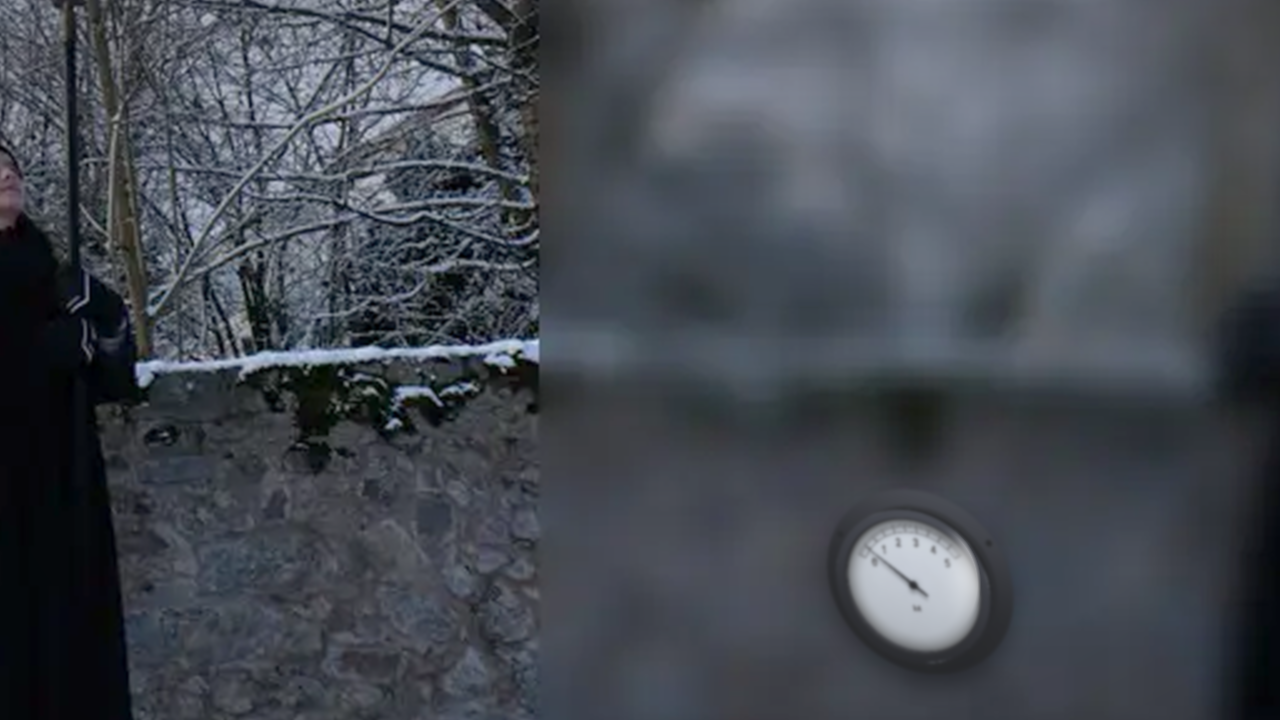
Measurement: 0.5 kA
